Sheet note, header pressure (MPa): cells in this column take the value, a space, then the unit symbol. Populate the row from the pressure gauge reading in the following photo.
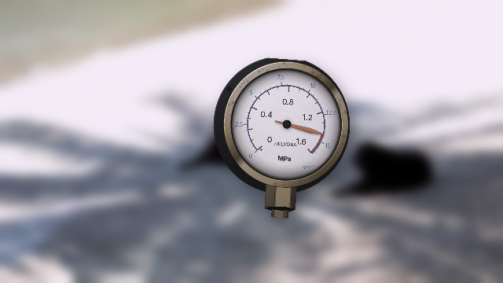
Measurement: 1.4 MPa
